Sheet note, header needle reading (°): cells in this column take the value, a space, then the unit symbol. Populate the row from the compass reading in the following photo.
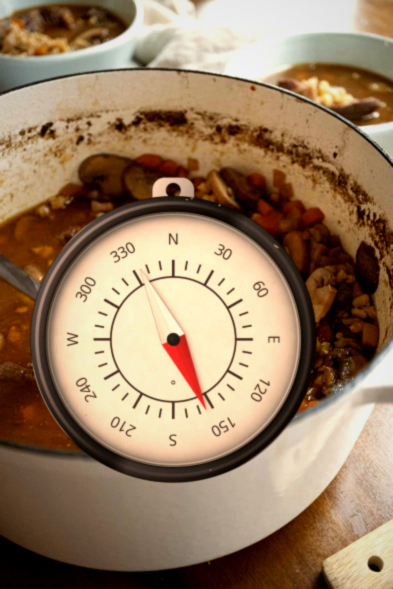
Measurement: 155 °
